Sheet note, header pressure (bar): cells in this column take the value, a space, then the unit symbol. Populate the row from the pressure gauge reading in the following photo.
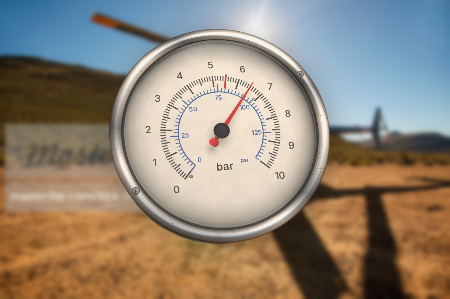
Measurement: 6.5 bar
